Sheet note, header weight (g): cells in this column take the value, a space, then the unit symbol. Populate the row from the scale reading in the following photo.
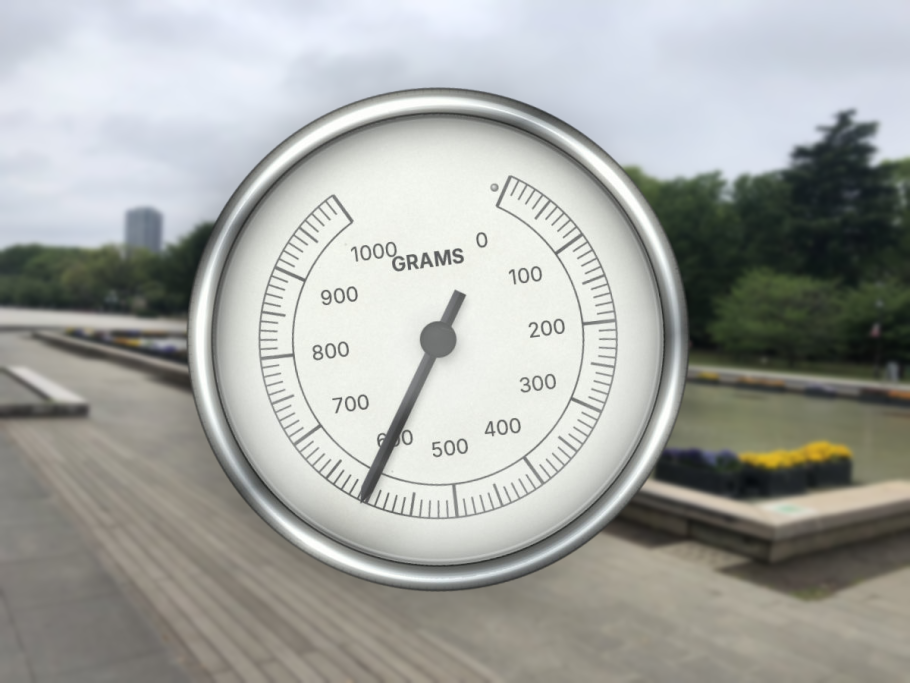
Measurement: 605 g
